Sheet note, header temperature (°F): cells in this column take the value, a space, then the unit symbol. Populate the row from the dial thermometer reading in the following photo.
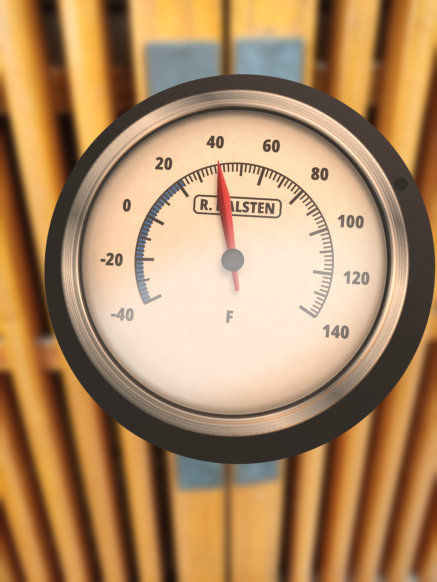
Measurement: 40 °F
